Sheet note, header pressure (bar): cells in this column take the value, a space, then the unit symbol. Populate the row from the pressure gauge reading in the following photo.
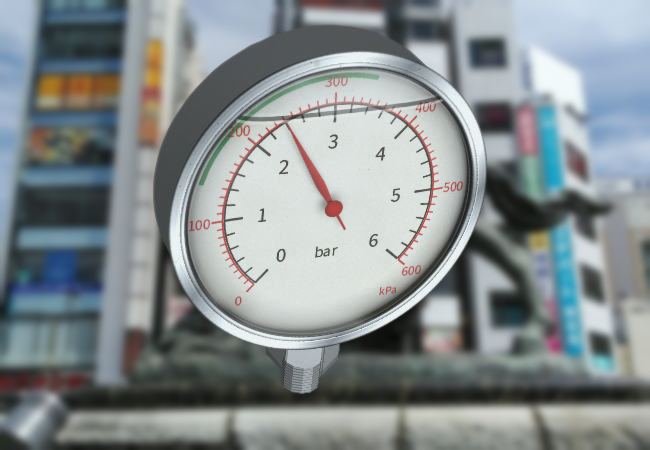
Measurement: 2.4 bar
